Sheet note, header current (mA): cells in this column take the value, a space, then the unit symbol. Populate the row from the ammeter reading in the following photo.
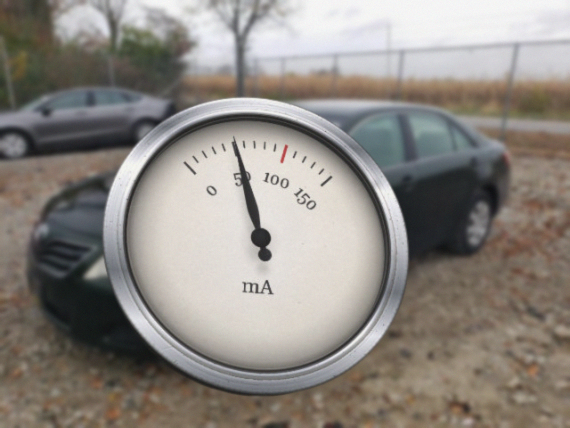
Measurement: 50 mA
